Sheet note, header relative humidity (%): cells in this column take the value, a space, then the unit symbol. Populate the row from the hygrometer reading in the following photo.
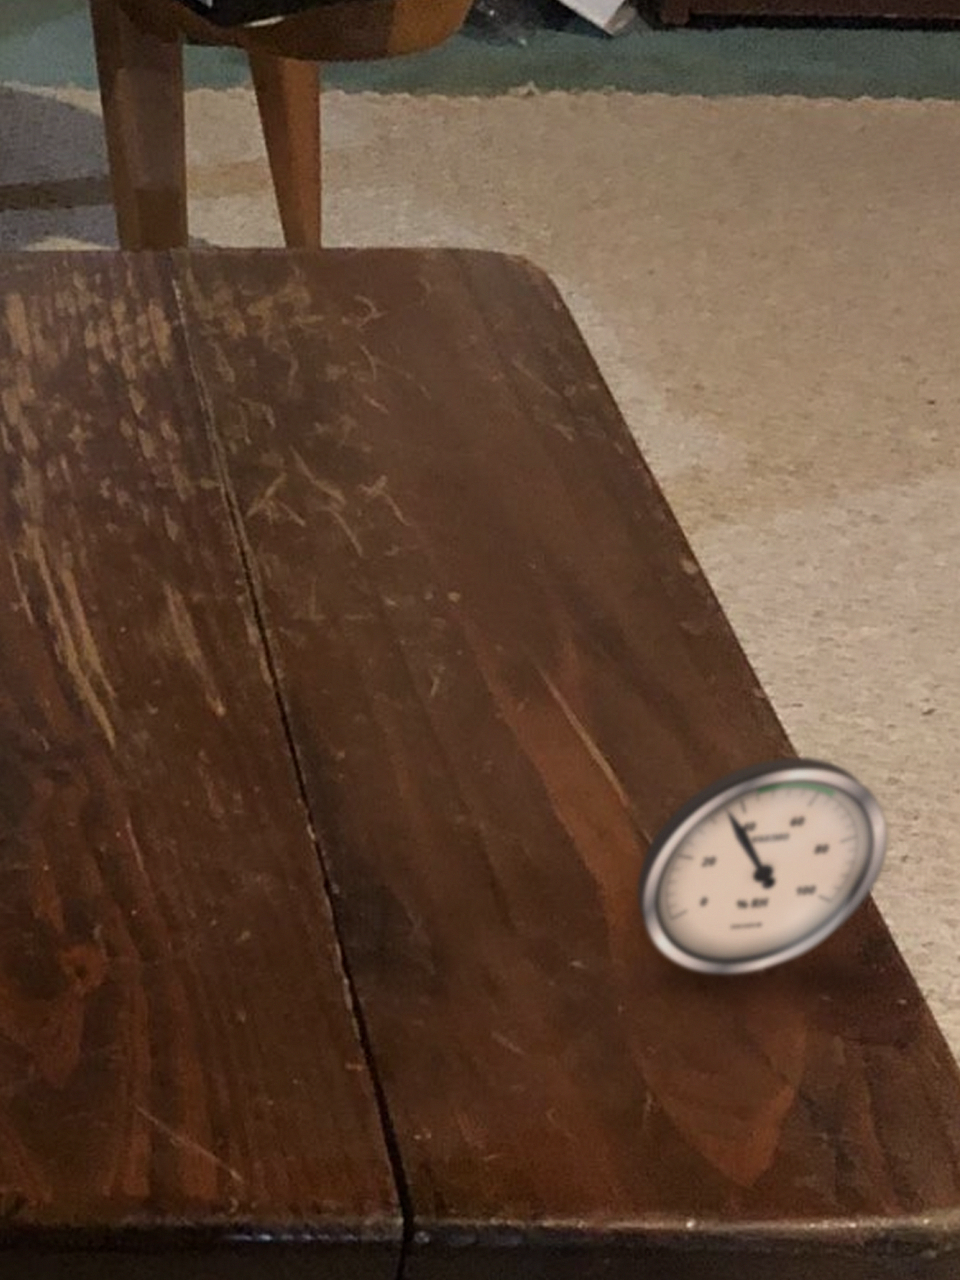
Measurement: 36 %
